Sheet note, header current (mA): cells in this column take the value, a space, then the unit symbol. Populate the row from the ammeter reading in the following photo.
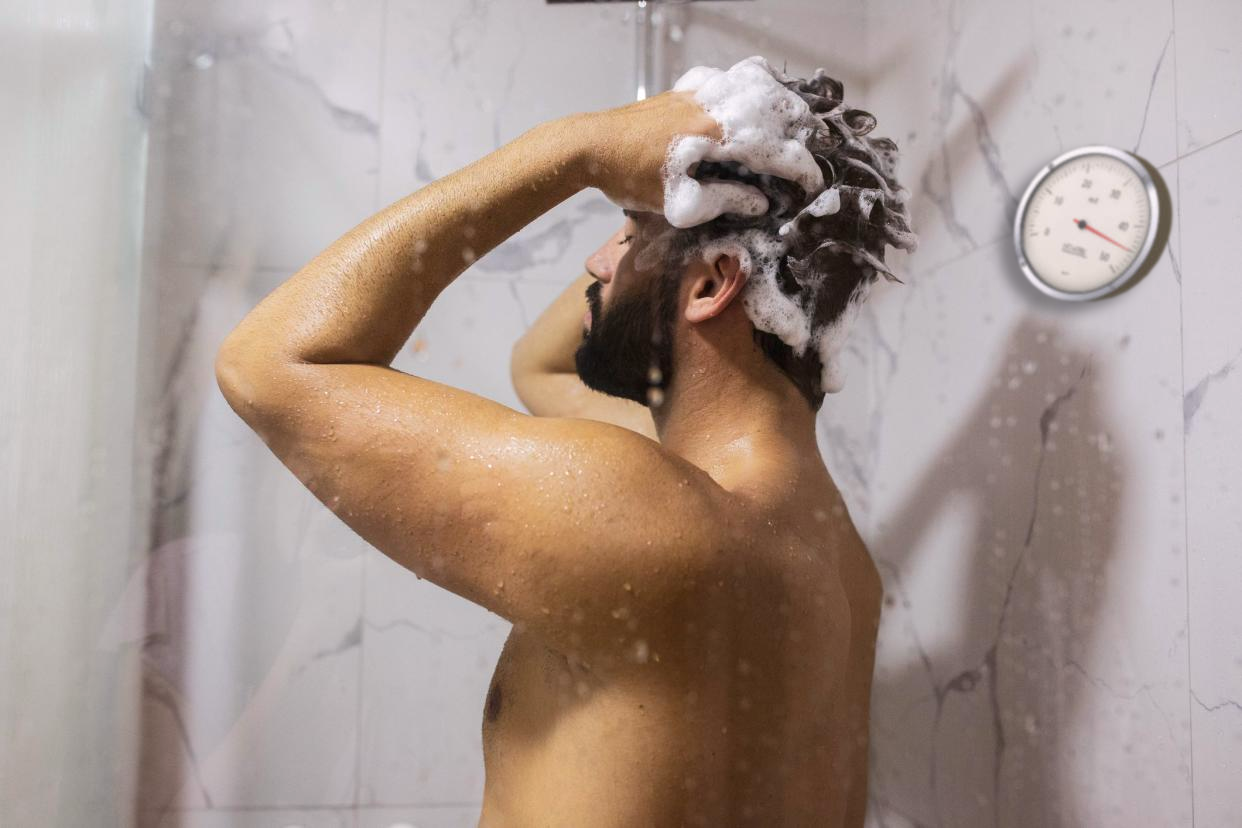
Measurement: 45 mA
